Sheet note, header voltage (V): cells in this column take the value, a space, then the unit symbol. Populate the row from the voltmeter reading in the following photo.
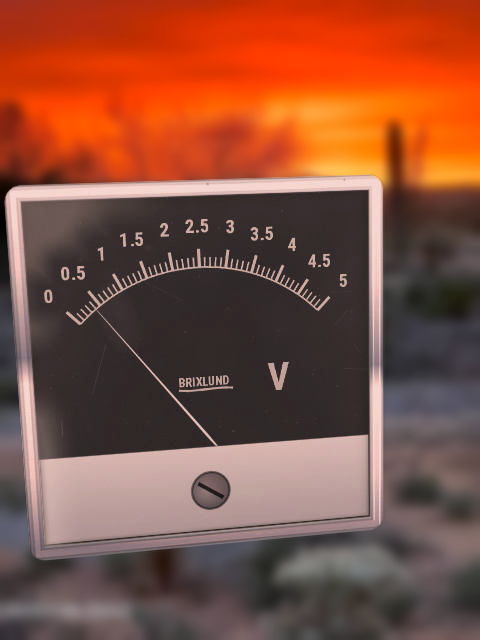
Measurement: 0.4 V
